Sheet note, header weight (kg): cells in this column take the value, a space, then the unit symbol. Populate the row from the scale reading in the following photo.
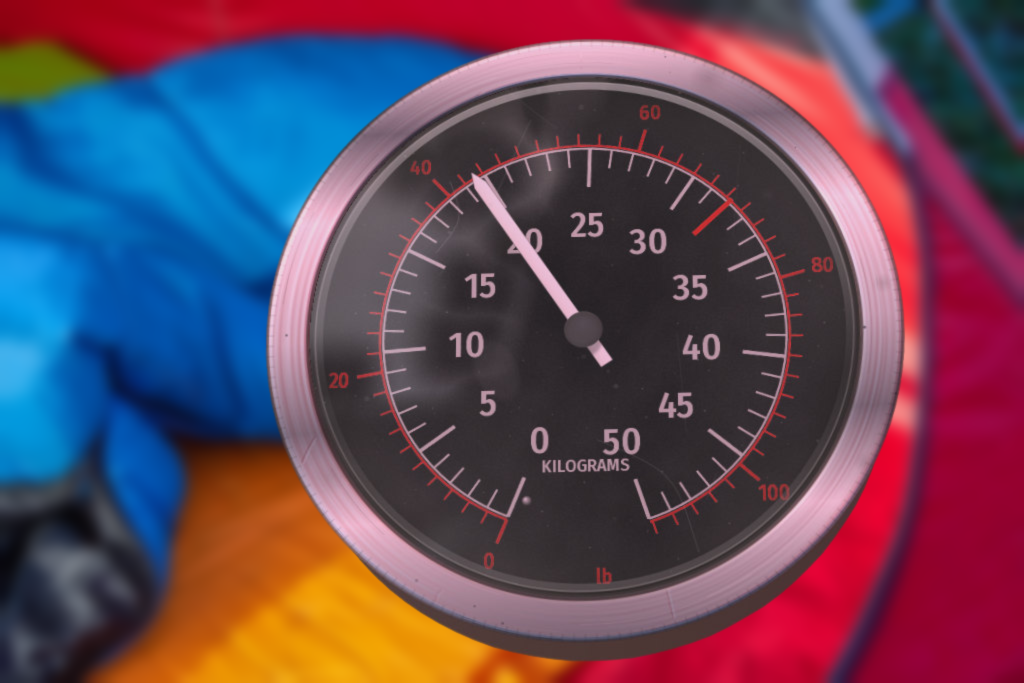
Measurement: 19.5 kg
